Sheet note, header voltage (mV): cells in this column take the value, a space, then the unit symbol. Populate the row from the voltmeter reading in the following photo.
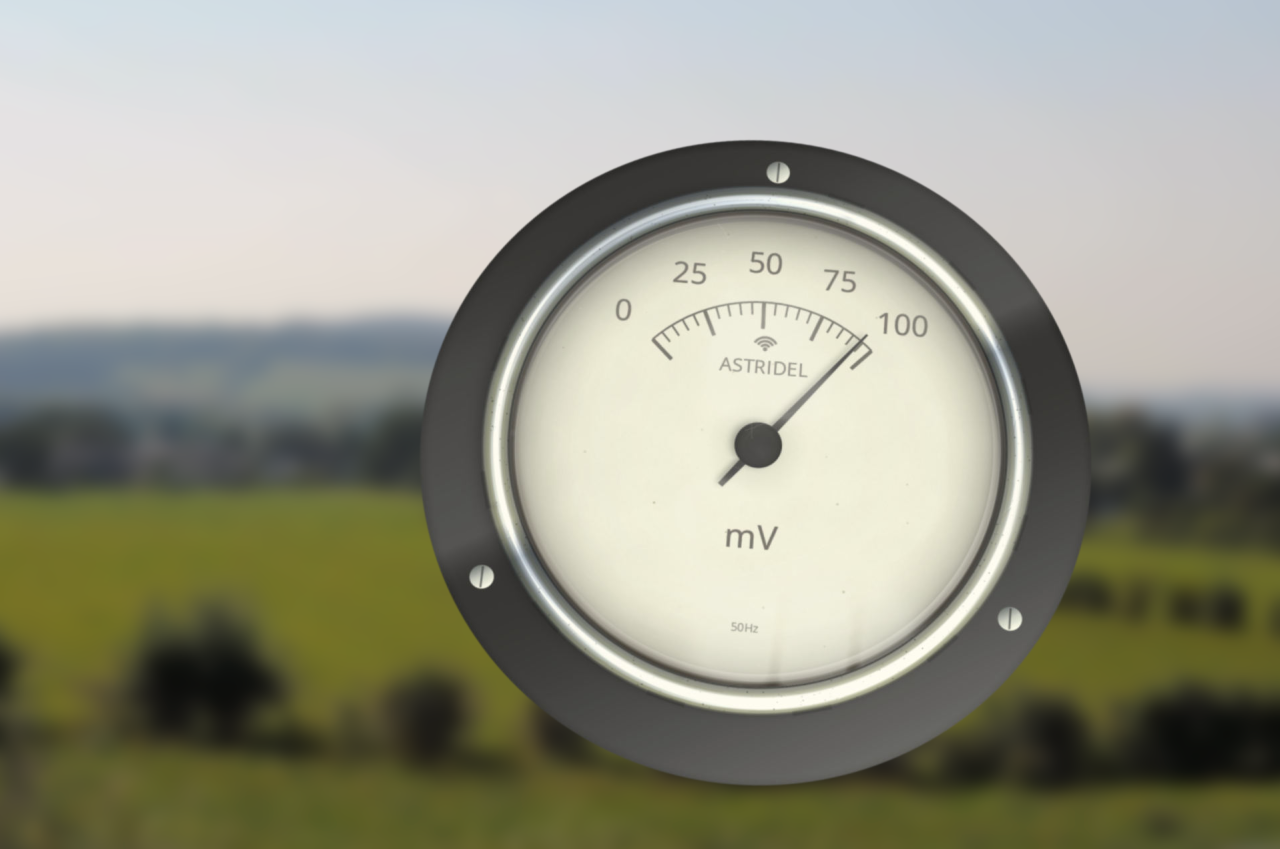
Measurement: 95 mV
